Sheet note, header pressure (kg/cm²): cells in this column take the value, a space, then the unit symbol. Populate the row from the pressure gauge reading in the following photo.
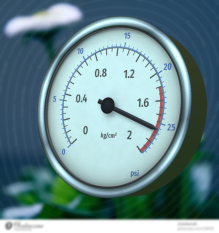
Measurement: 1.8 kg/cm²
